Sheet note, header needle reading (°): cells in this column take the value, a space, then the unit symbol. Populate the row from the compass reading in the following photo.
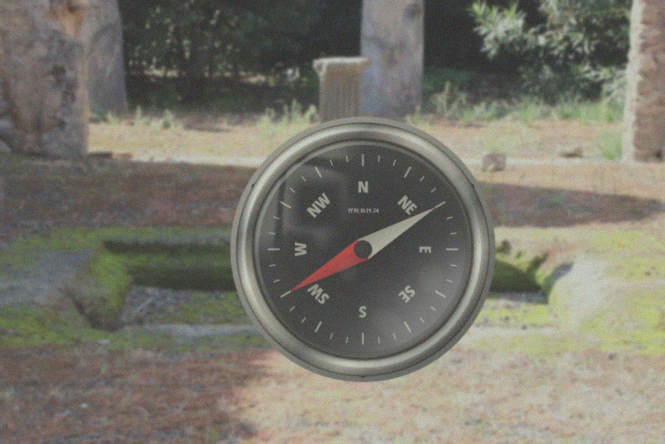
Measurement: 240 °
